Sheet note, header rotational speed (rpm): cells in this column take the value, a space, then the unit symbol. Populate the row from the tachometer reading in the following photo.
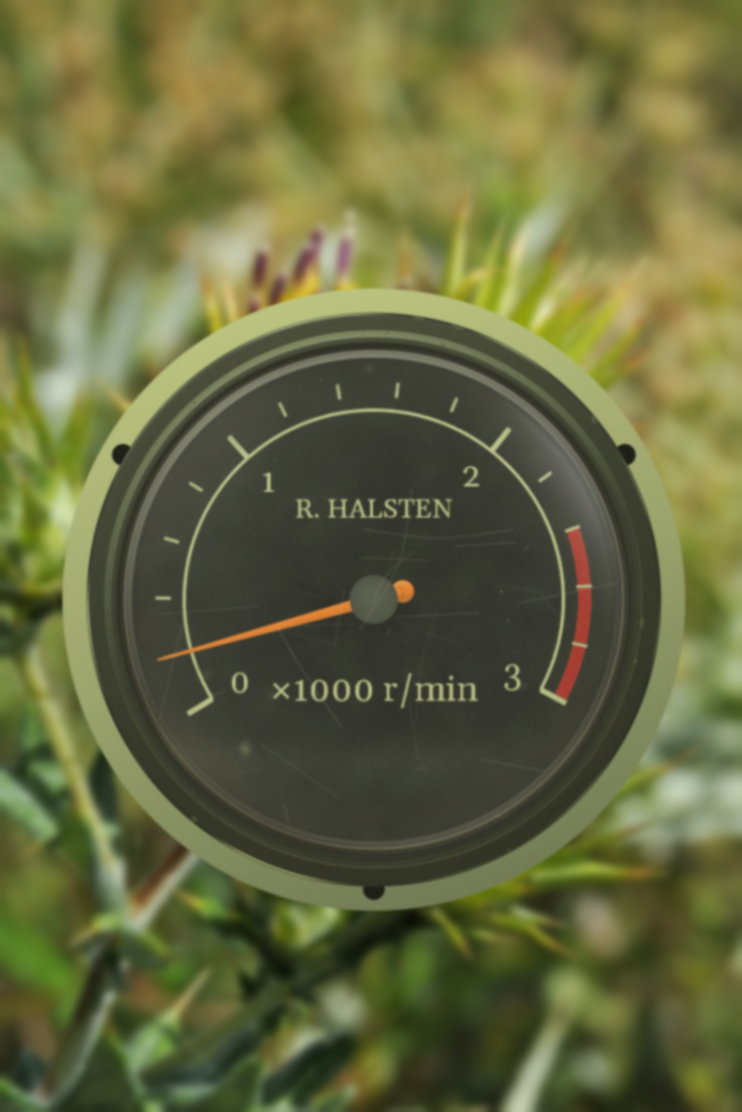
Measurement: 200 rpm
